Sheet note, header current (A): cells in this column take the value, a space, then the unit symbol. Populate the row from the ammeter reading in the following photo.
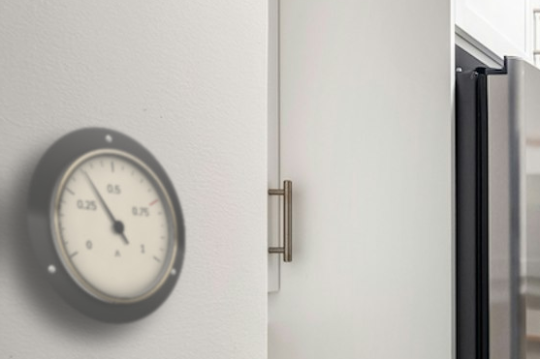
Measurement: 0.35 A
